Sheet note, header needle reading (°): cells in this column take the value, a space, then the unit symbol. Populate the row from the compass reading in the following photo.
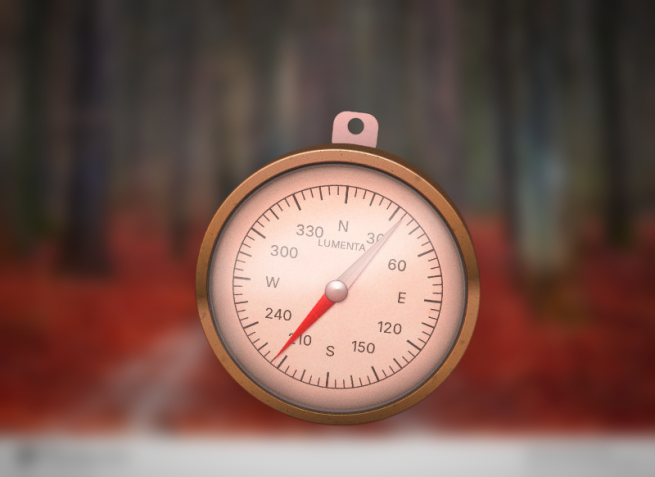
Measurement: 215 °
